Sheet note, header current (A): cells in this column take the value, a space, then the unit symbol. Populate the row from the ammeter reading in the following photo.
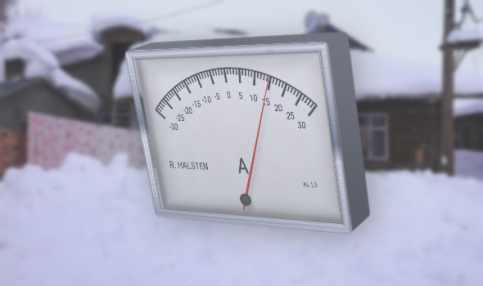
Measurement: 15 A
